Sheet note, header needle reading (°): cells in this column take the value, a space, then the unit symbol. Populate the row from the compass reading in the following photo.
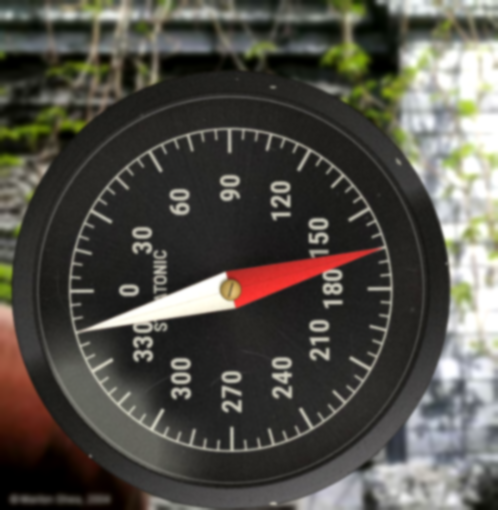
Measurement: 165 °
